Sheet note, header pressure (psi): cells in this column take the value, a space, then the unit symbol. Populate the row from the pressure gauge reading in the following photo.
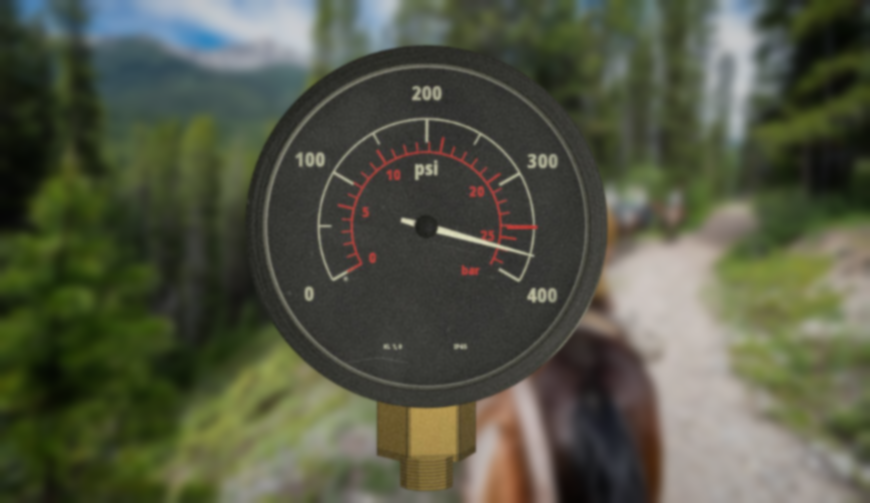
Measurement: 375 psi
